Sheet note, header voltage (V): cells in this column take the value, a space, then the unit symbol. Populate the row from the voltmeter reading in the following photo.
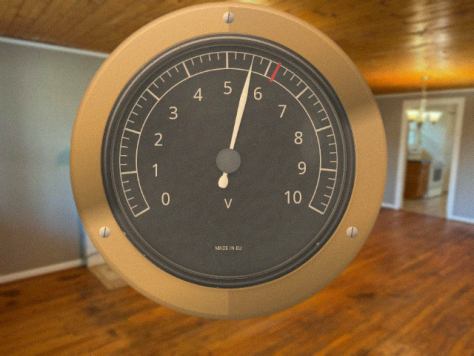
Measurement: 5.6 V
